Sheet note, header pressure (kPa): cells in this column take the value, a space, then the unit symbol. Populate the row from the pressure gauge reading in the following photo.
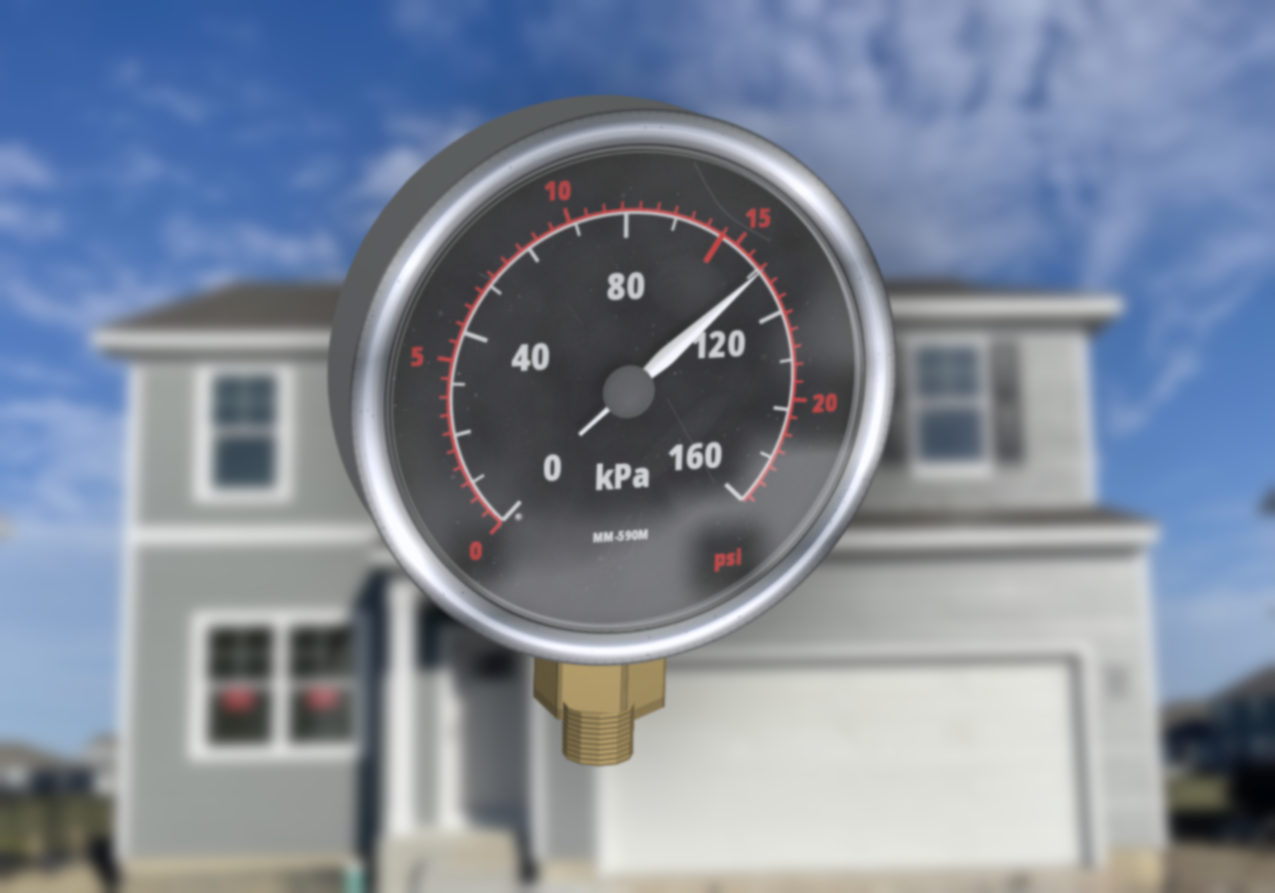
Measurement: 110 kPa
